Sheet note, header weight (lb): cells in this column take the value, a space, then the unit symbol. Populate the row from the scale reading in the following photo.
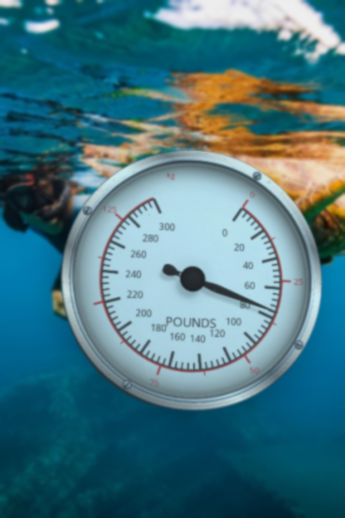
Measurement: 76 lb
